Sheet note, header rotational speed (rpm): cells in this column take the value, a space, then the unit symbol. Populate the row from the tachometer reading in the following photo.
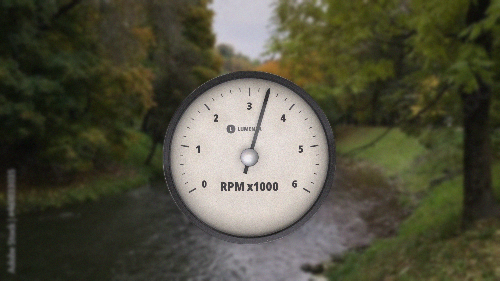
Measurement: 3400 rpm
